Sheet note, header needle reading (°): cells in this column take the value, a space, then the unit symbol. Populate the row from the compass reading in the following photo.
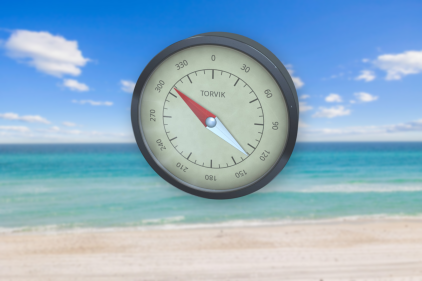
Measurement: 310 °
